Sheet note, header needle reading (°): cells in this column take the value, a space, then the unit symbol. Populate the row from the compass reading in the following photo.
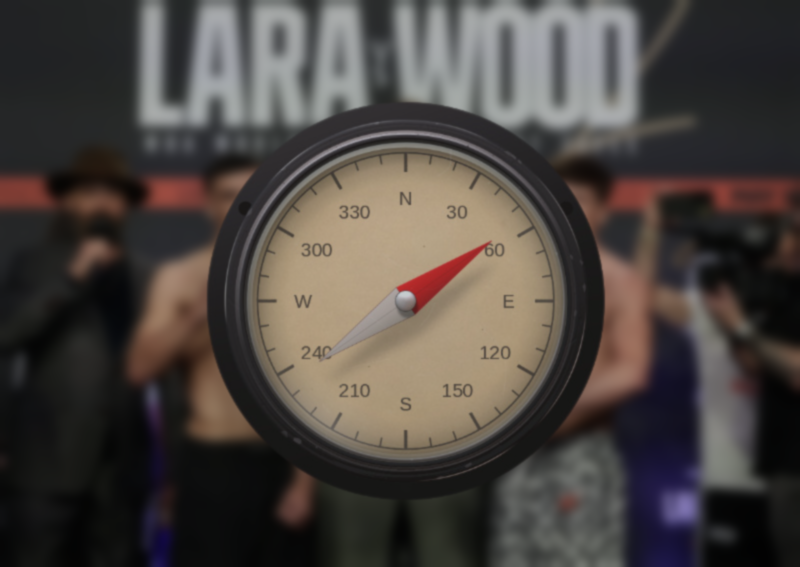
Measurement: 55 °
